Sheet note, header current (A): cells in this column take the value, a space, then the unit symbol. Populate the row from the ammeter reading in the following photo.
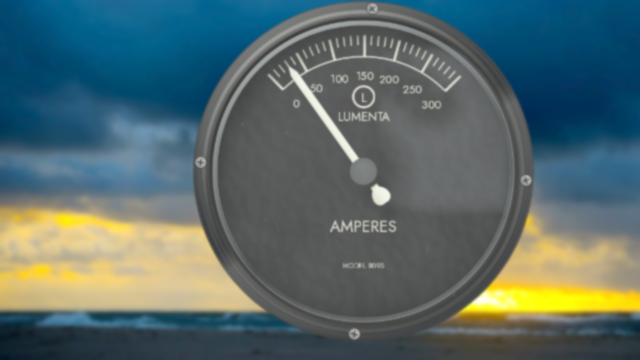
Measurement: 30 A
